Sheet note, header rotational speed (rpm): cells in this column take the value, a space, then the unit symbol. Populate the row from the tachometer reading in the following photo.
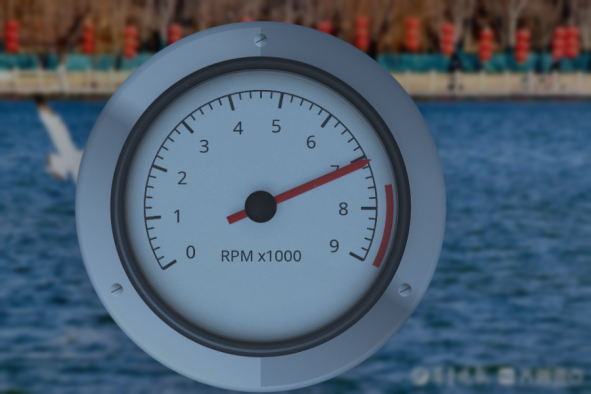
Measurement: 7100 rpm
